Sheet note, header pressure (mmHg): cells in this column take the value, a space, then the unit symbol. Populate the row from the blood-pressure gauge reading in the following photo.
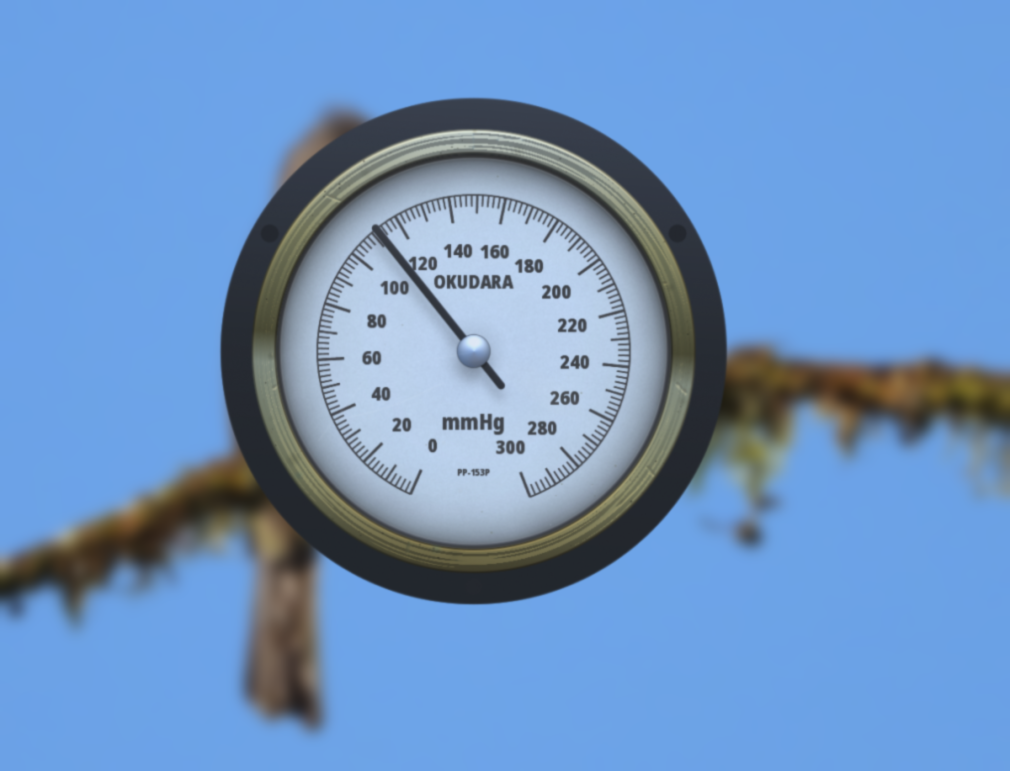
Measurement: 112 mmHg
